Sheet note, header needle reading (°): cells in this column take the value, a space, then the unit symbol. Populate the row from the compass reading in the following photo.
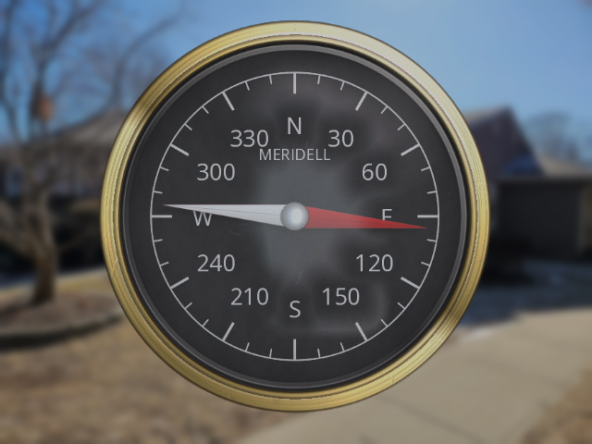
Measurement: 95 °
